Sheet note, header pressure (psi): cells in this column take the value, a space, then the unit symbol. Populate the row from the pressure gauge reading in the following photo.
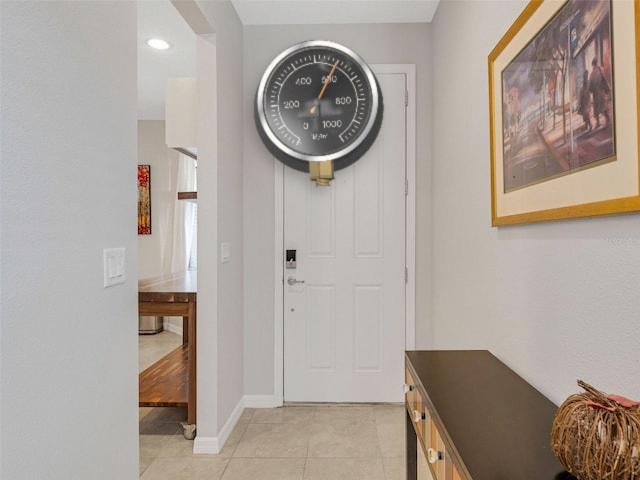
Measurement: 600 psi
